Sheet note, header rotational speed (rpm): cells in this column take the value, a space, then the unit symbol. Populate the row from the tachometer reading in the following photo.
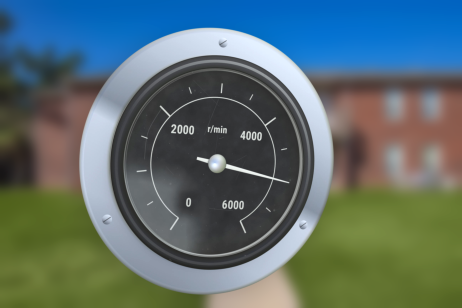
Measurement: 5000 rpm
